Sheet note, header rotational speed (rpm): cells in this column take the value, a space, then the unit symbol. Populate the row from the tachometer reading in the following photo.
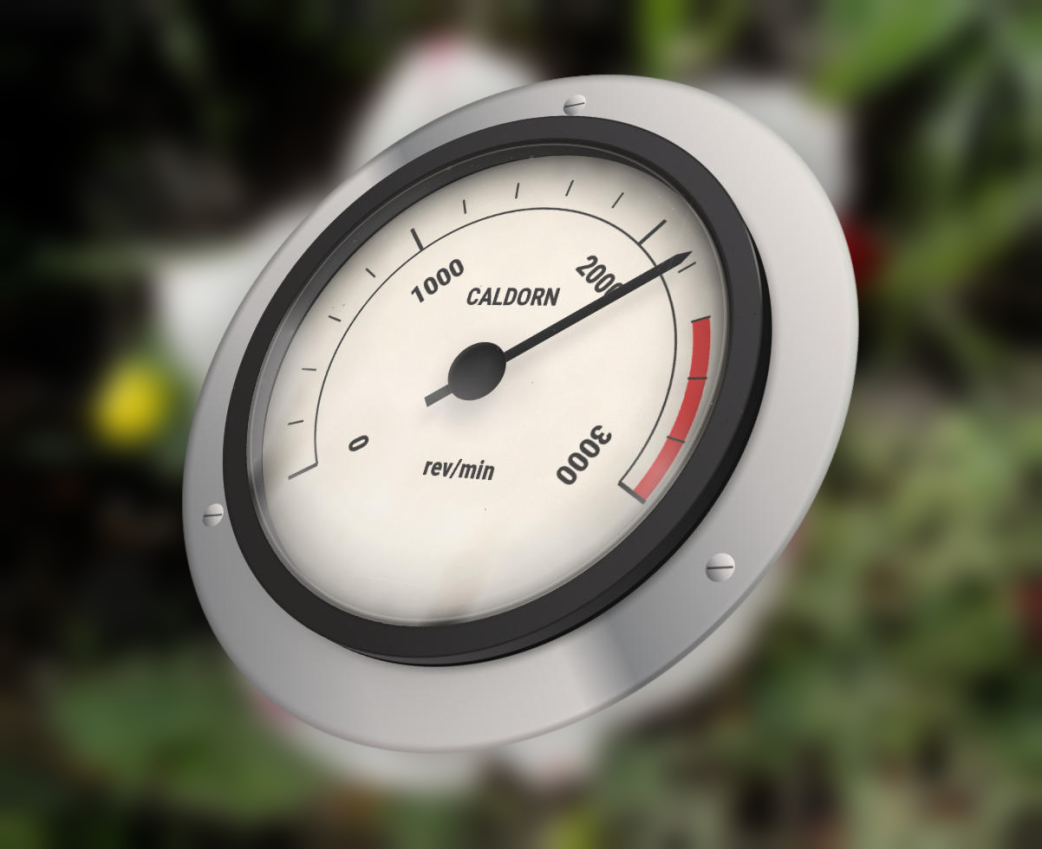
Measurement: 2200 rpm
